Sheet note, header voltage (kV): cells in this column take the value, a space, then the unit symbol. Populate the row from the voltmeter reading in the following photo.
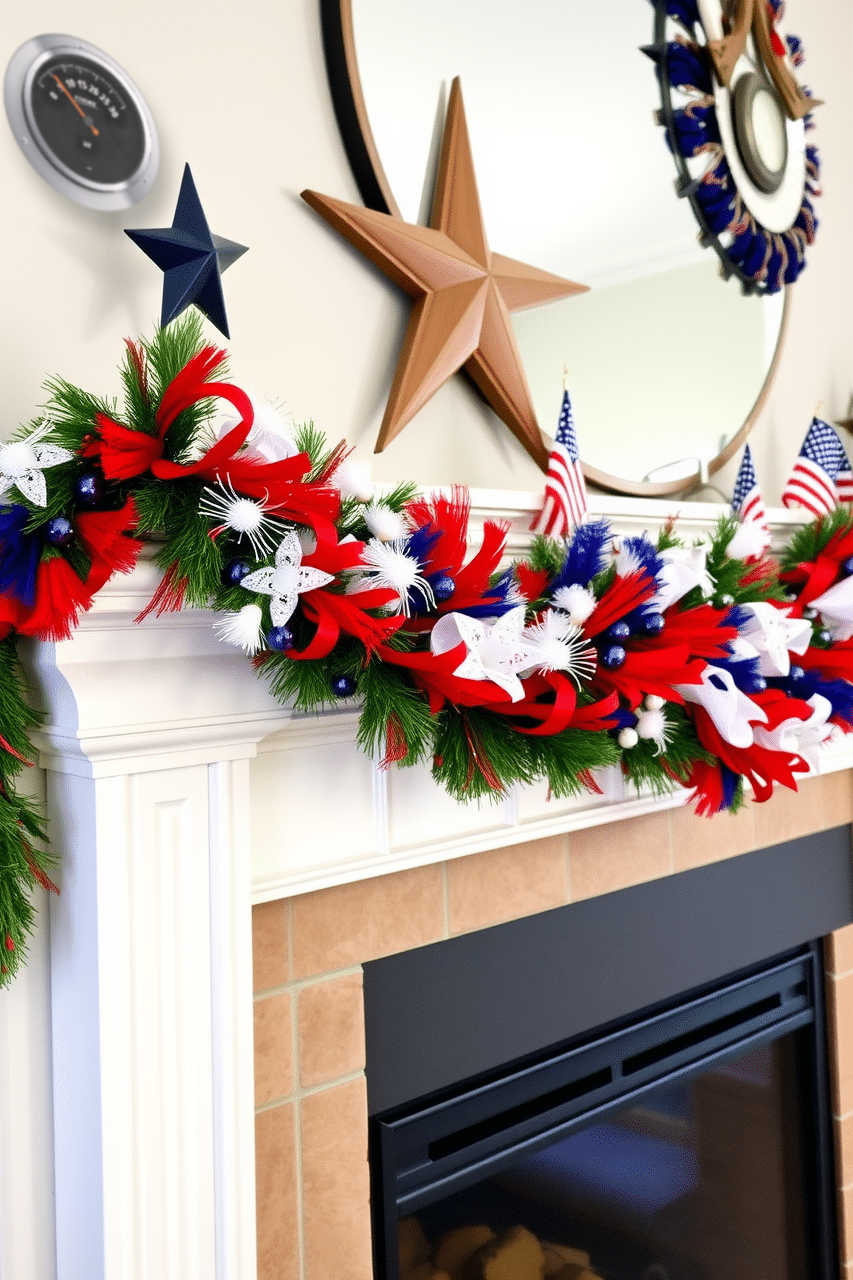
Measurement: 5 kV
